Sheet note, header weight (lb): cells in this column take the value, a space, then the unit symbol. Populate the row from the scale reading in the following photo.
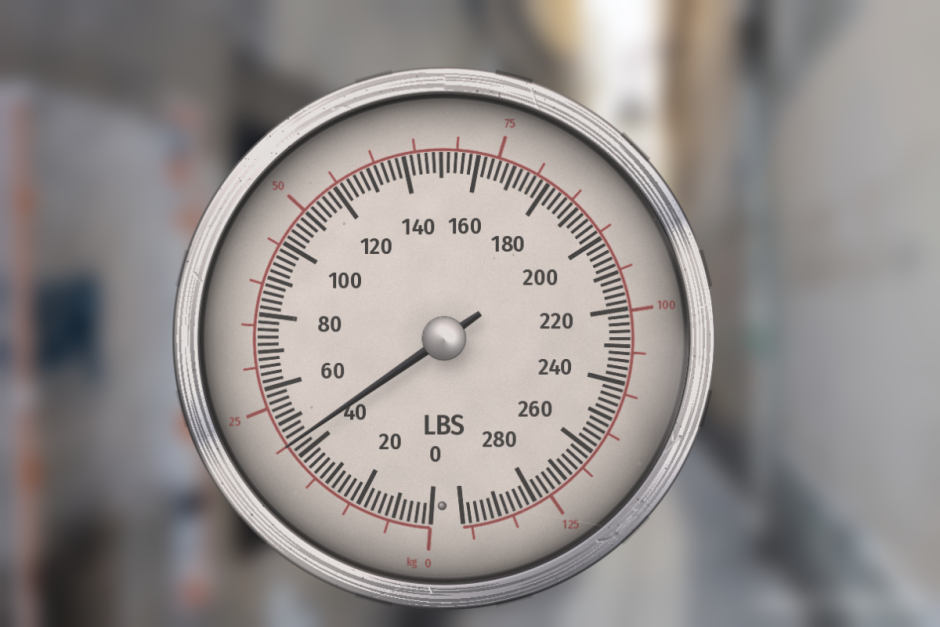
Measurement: 44 lb
